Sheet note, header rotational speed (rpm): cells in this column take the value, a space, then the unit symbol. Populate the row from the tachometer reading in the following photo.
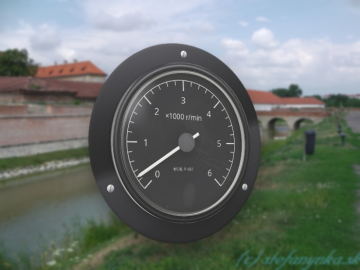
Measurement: 300 rpm
